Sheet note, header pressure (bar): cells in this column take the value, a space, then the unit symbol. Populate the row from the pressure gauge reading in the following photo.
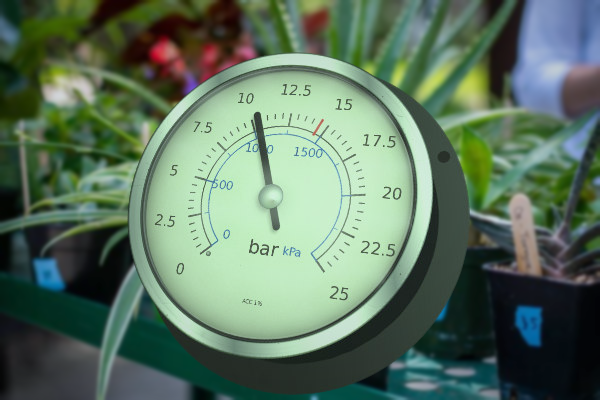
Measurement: 10.5 bar
